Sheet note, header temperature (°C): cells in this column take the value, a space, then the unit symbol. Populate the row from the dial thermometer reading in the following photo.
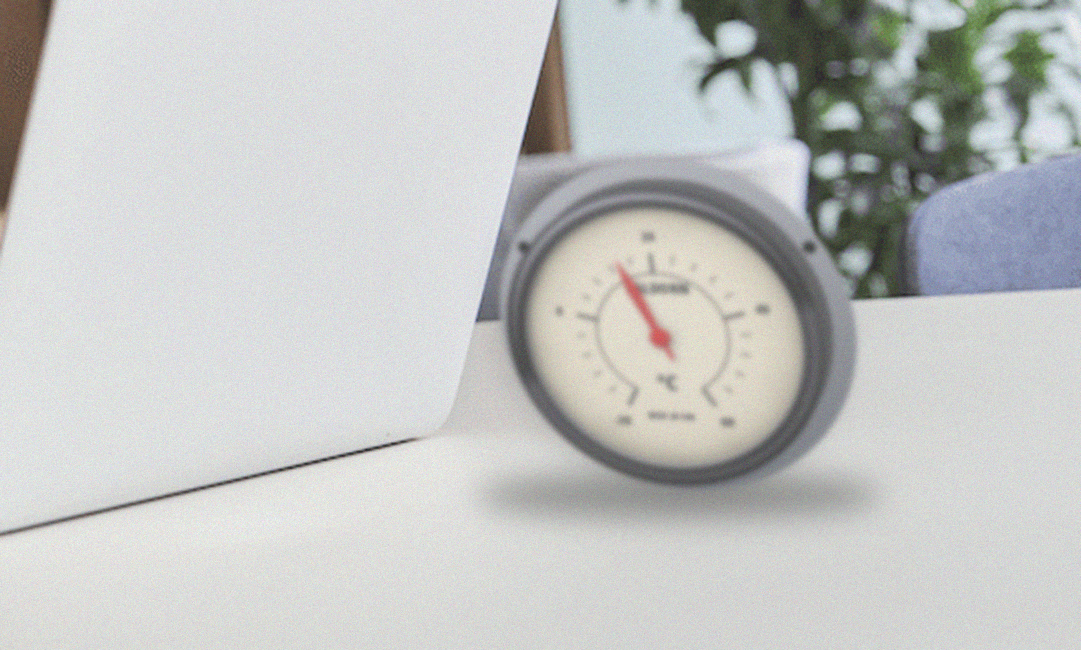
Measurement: 14 °C
